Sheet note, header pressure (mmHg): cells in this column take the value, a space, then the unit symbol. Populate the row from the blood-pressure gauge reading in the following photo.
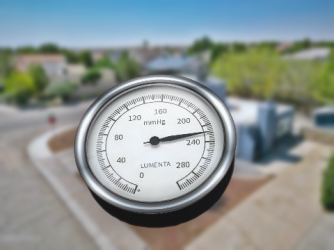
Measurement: 230 mmHg
